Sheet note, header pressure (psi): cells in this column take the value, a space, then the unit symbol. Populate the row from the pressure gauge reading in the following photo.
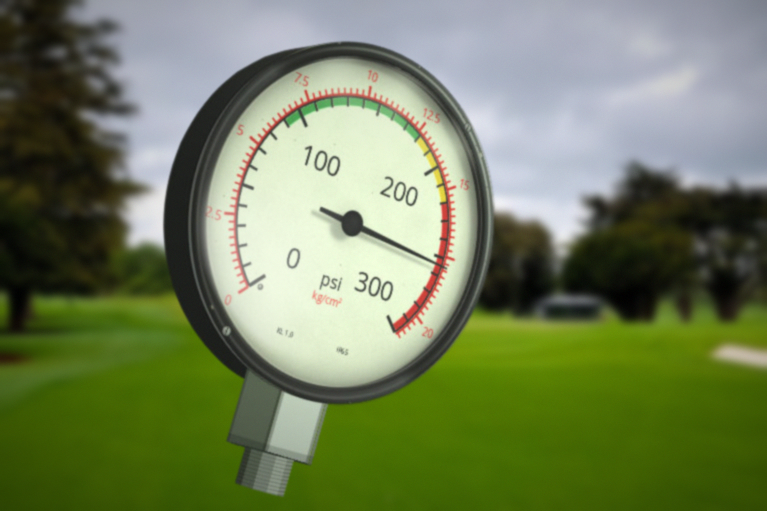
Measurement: 255 psi
